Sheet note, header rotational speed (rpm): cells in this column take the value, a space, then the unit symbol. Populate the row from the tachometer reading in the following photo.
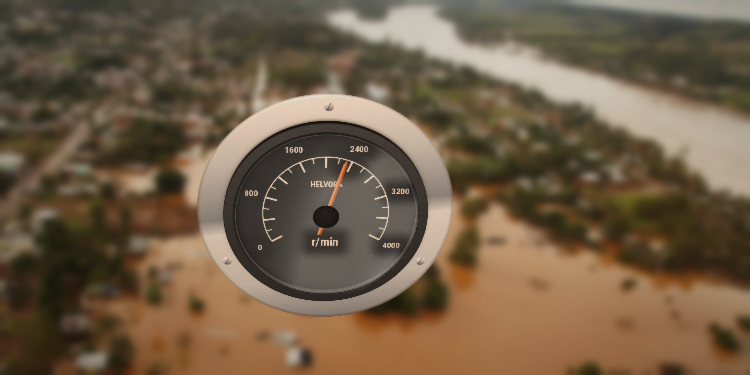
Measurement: 2300 rpm
